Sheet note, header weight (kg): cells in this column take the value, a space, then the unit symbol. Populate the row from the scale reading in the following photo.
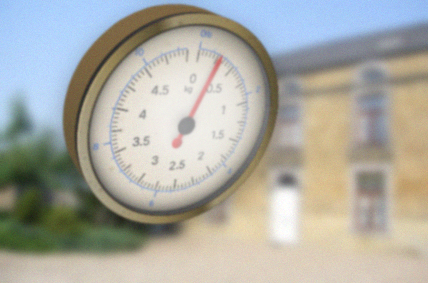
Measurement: 0.25 kg
